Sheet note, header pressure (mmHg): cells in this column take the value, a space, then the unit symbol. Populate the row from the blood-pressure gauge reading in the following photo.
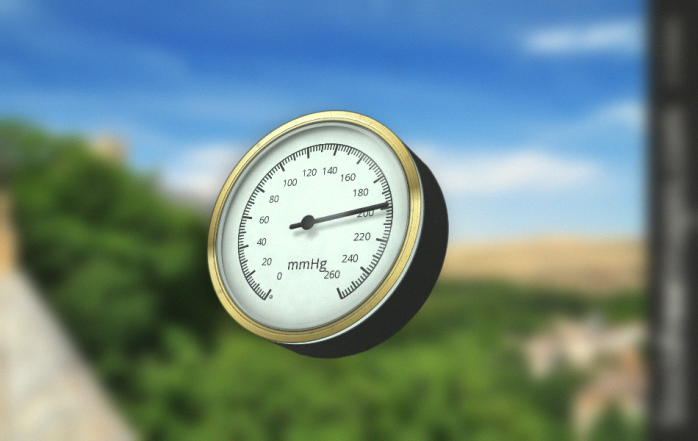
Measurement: 200 mmHg
